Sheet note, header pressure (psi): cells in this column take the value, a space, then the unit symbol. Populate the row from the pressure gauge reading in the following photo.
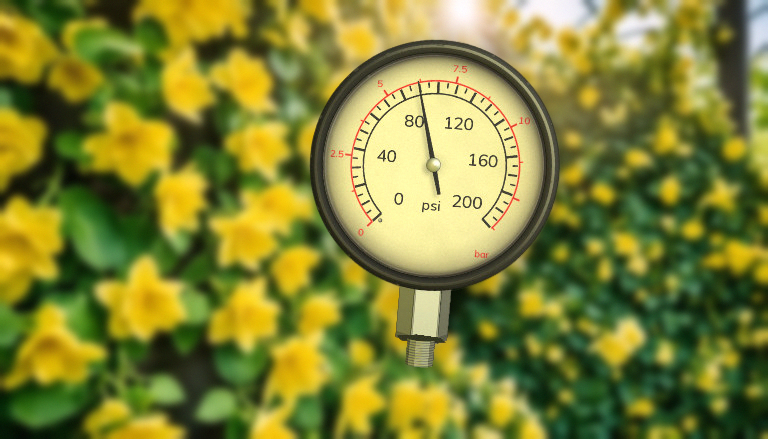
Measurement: 90 psi
